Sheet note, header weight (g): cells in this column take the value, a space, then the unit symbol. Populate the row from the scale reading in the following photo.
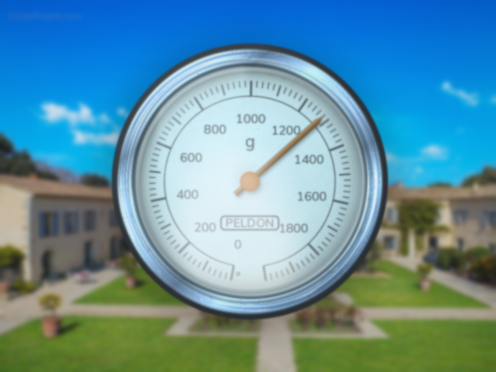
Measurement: 1280 g
